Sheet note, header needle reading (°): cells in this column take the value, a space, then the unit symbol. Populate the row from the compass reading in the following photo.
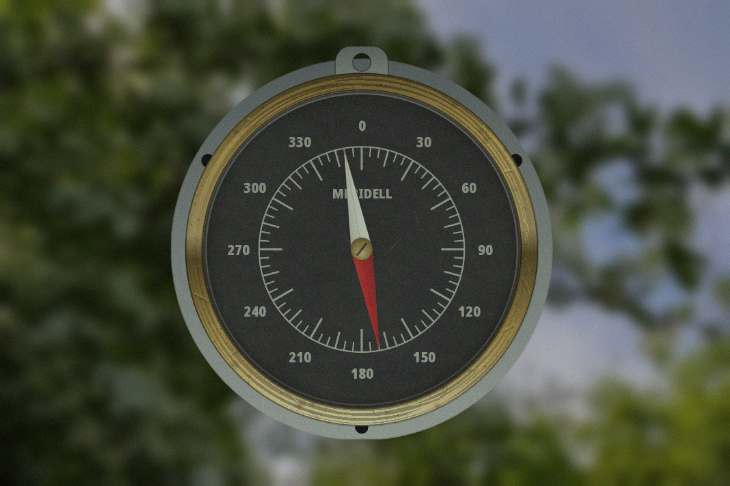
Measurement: 170 °
